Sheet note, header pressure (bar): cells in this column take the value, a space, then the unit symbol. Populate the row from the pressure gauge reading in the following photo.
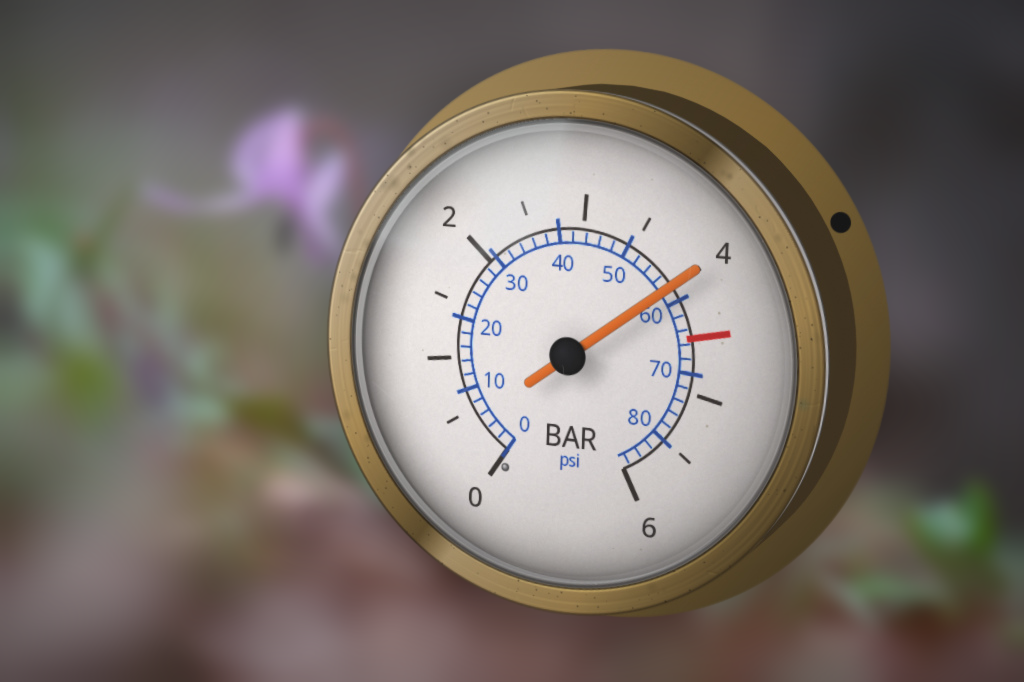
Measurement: 4 bar
